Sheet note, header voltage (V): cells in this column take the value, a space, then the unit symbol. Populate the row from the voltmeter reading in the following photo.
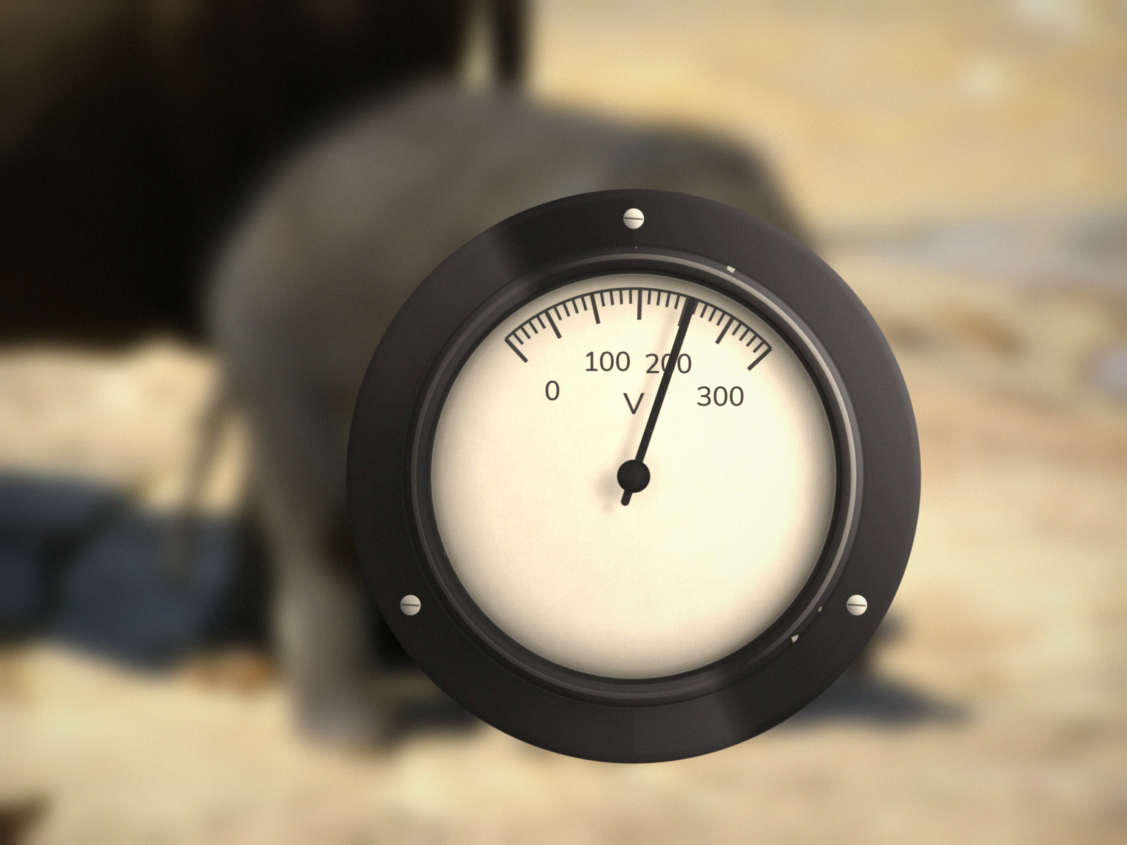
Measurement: 205 V
